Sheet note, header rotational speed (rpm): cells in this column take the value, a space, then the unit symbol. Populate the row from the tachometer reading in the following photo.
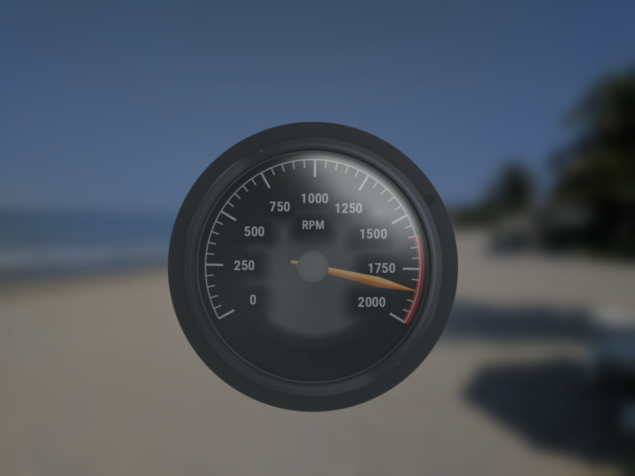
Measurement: 1850 rpm
